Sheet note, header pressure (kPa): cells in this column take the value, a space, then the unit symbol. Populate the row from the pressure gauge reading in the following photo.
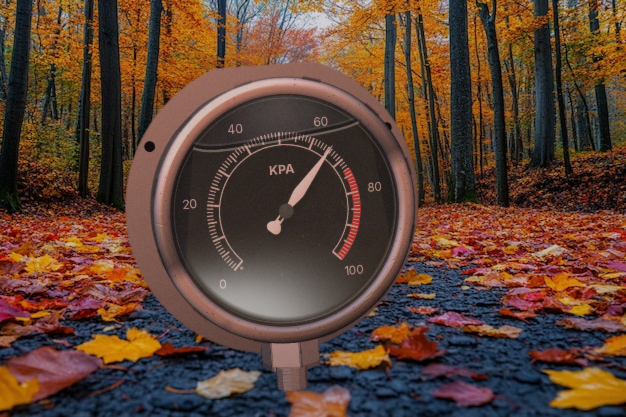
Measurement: 65 kPa
